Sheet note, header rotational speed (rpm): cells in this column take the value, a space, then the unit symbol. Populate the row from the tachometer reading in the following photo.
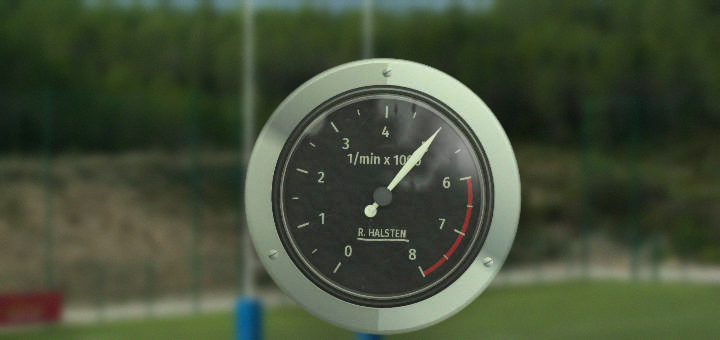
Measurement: 5000 rpm
